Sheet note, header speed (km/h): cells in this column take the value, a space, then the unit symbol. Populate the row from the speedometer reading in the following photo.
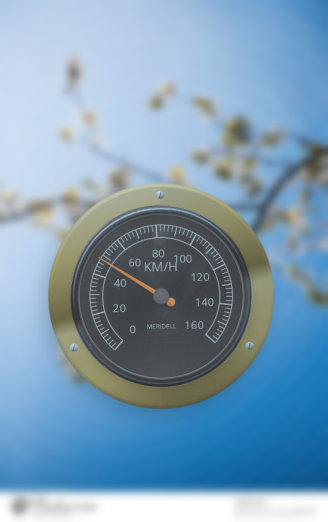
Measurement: 48 km/h
